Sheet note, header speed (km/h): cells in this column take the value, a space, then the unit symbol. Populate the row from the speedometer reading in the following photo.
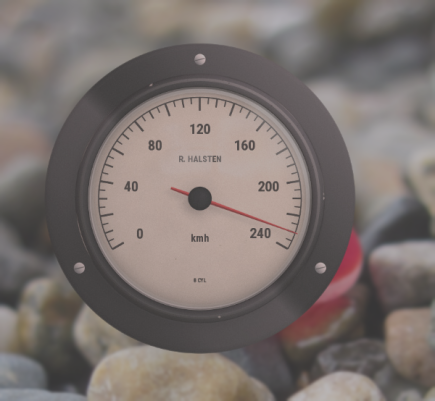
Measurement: 230 km/h
